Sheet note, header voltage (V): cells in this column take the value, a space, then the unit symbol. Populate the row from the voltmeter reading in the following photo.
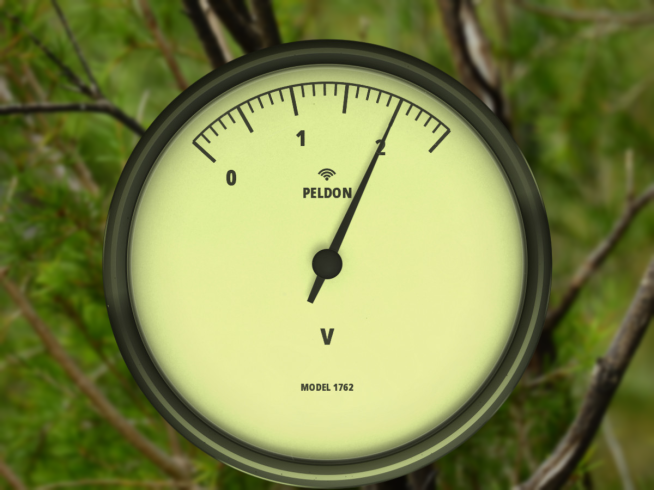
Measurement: 2 V
